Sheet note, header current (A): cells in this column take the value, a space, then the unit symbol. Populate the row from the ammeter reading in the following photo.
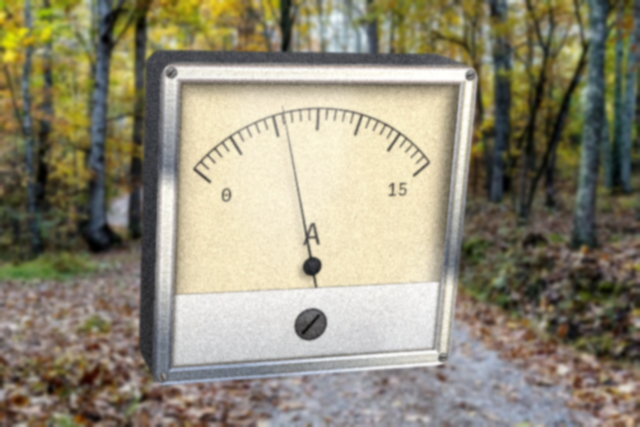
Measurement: 5.5 A
